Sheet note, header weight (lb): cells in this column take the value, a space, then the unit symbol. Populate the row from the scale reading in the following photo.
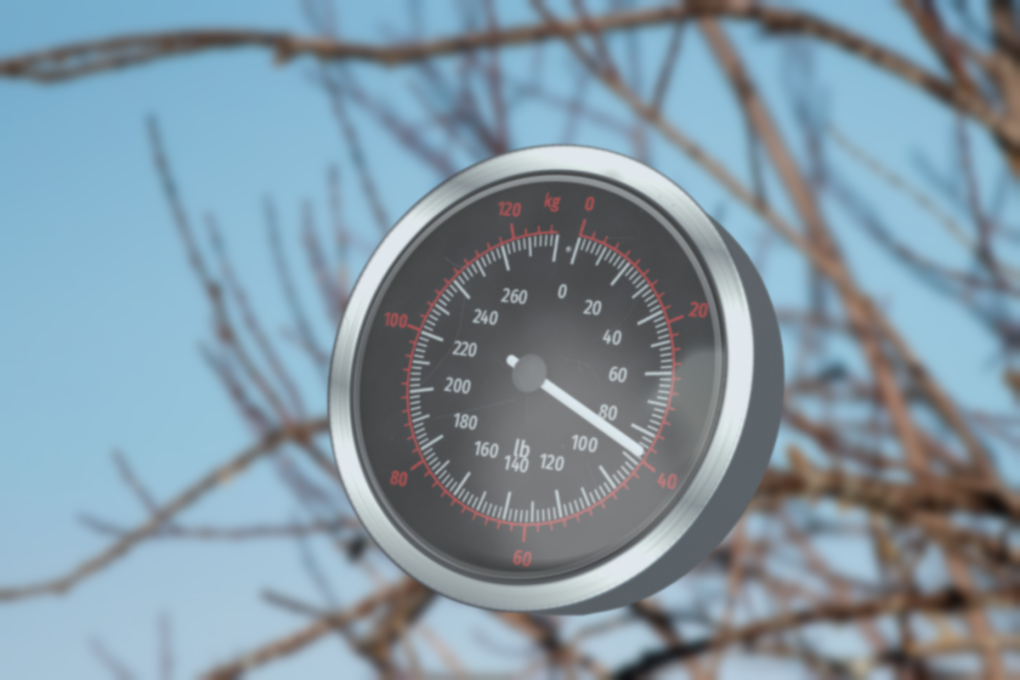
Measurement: 86 lb
